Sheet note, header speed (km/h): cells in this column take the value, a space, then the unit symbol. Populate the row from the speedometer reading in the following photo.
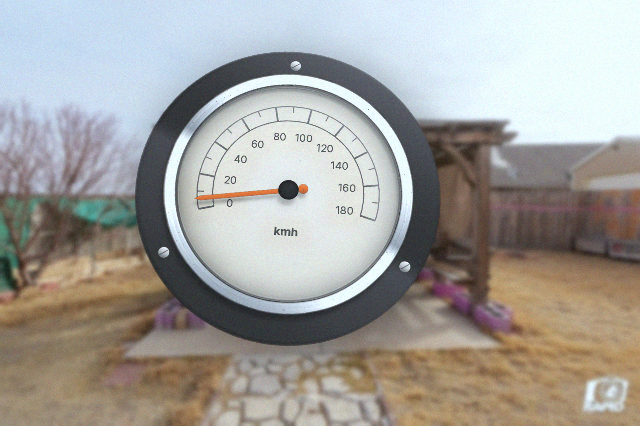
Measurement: 5 km/h
